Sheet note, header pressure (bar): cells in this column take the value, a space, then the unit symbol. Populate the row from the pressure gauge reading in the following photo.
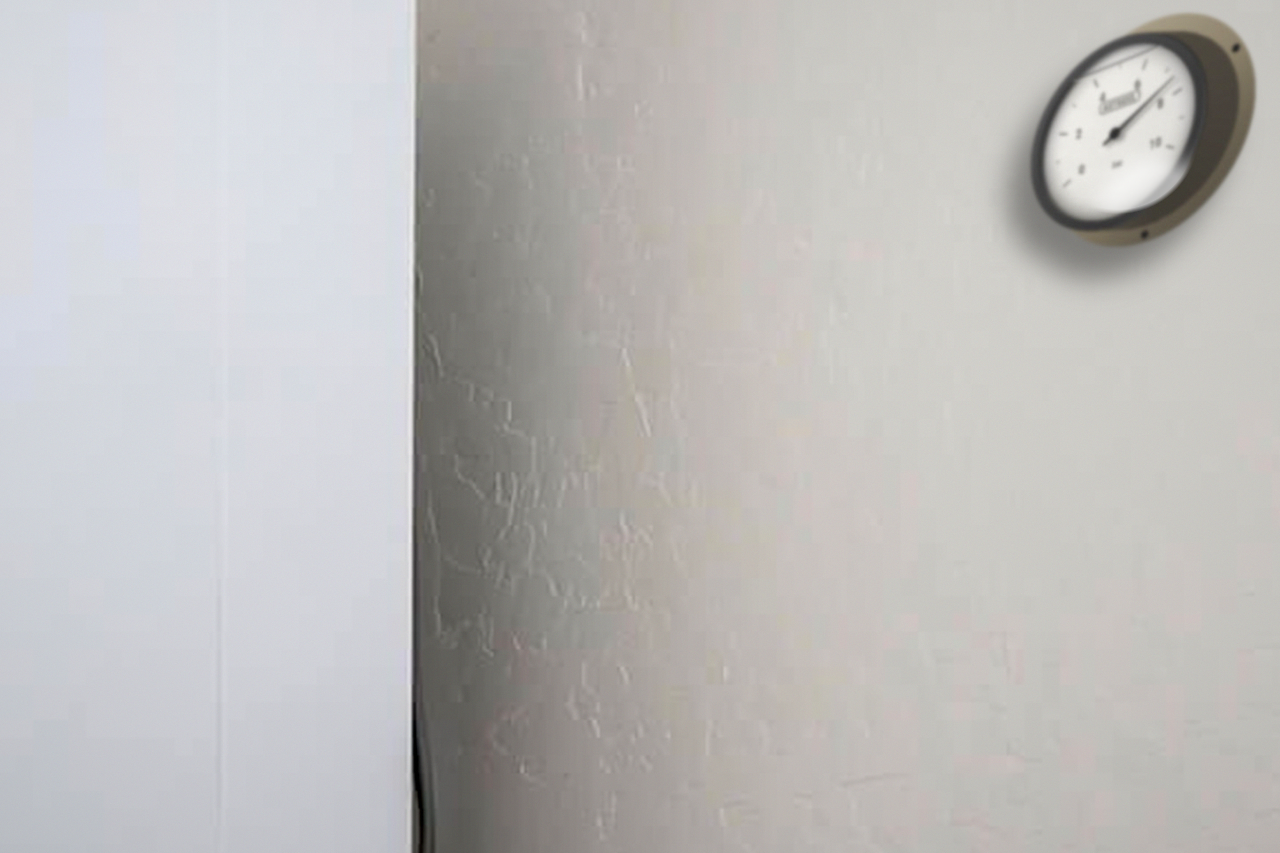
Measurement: 7.5 bar
